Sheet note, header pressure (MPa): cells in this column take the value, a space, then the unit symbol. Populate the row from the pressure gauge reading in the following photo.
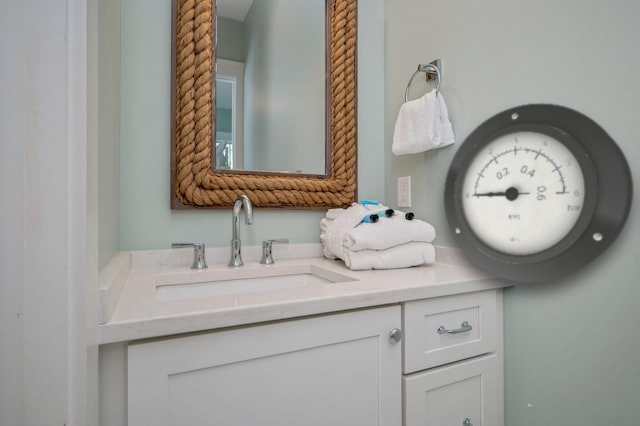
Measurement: 0 MPa
